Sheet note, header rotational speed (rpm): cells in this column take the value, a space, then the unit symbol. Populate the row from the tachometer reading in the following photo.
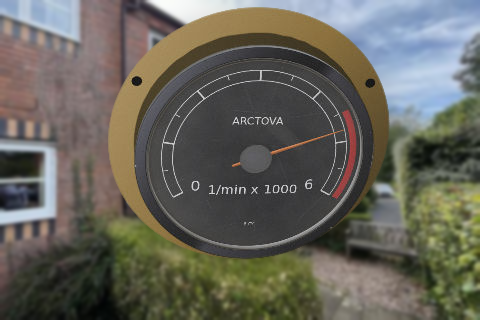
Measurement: 4750 rpm
